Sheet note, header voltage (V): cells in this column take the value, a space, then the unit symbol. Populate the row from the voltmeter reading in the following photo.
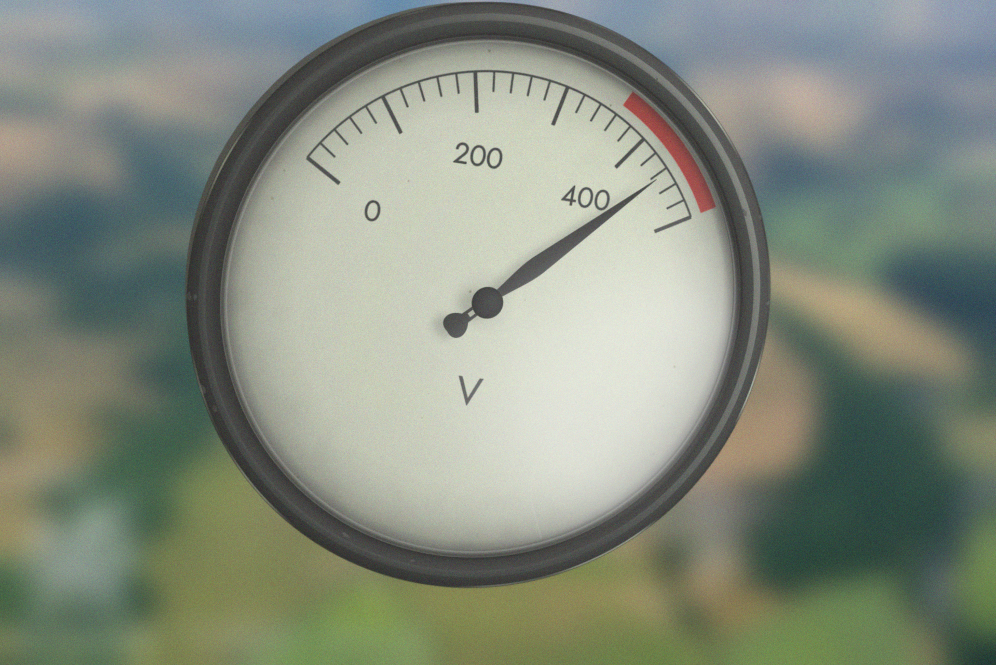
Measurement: 440 V
